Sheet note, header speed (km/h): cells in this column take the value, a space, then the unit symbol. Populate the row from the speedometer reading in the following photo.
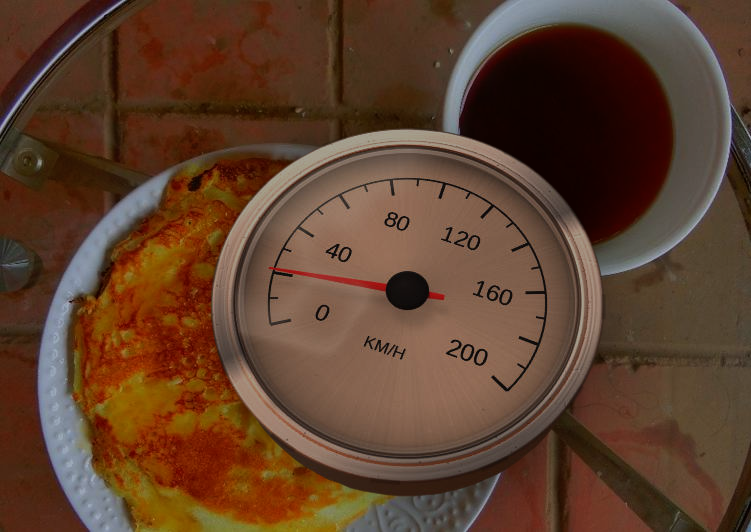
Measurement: 20 km/h
